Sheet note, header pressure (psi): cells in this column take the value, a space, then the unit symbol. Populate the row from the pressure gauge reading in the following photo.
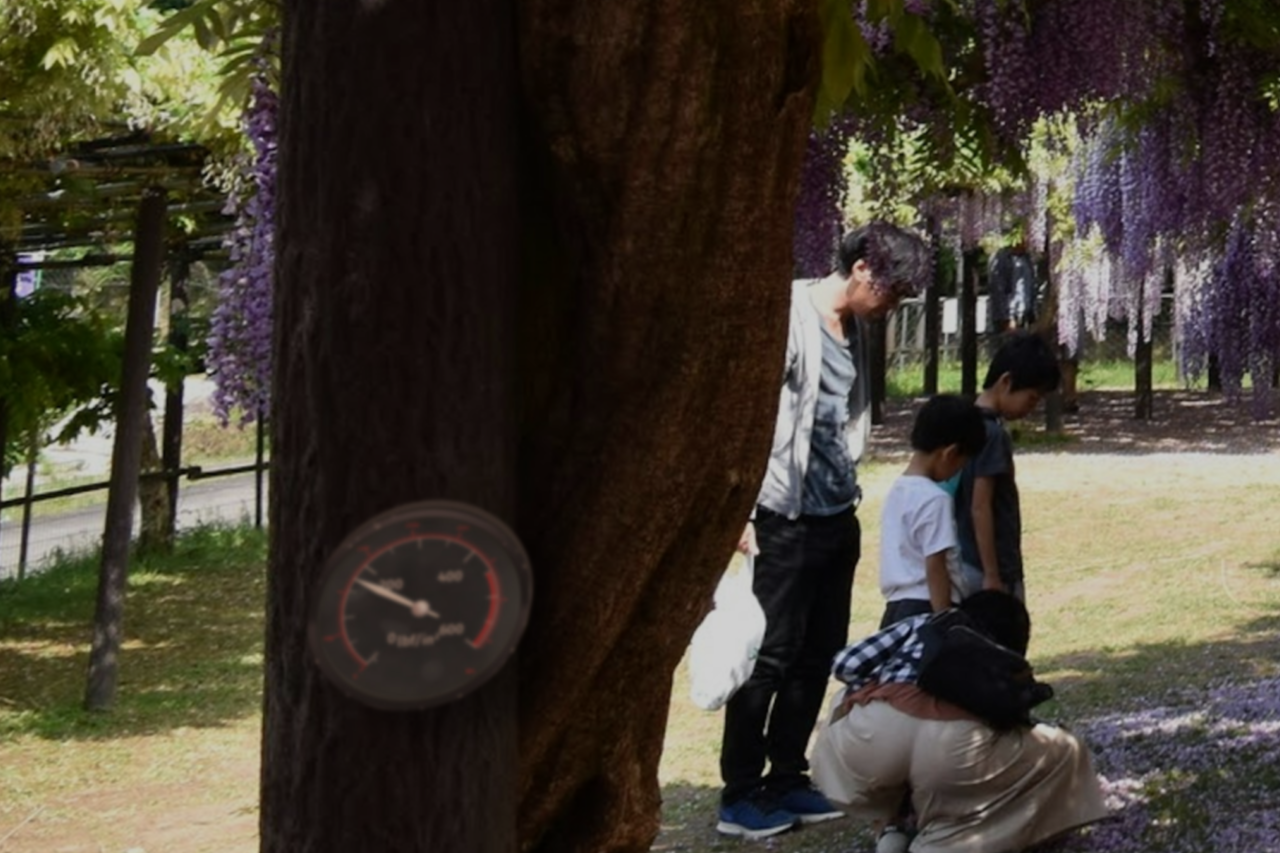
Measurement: 175 psi
